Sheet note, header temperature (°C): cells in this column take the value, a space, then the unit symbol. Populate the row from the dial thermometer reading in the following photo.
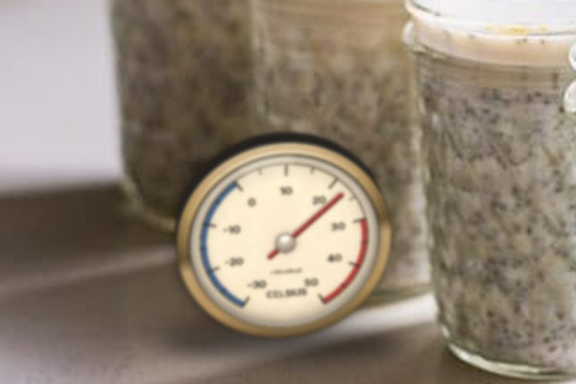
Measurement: 22.5 °C
